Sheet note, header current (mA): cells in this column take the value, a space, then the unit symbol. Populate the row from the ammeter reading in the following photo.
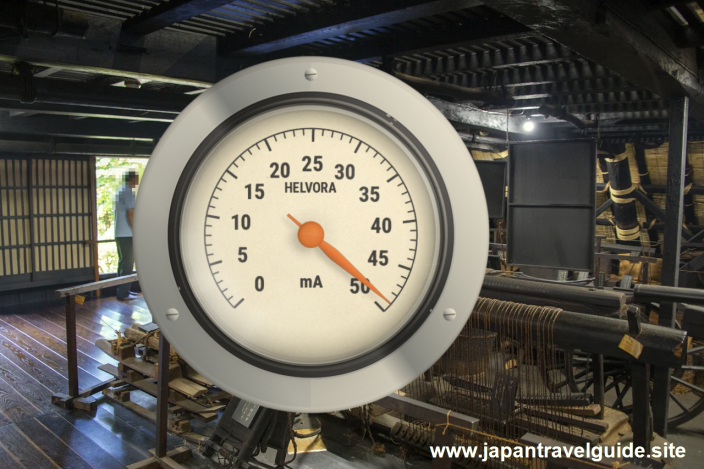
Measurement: 49 mA
